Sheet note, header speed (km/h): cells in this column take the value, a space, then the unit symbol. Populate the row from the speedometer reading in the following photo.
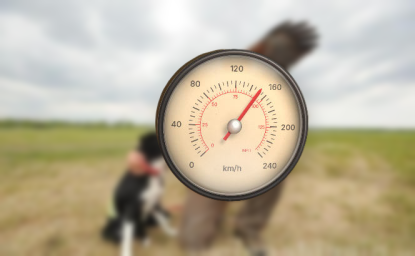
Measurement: 150 km/h
